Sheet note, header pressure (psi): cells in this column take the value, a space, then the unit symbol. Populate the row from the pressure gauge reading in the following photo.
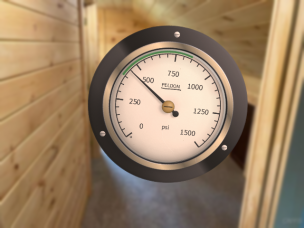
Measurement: 450 psi
